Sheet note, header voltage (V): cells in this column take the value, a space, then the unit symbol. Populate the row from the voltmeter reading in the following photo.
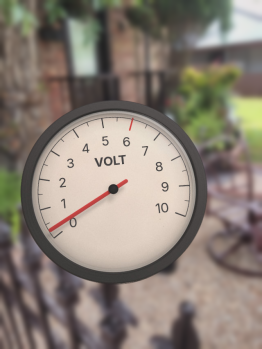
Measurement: 0.25 V
